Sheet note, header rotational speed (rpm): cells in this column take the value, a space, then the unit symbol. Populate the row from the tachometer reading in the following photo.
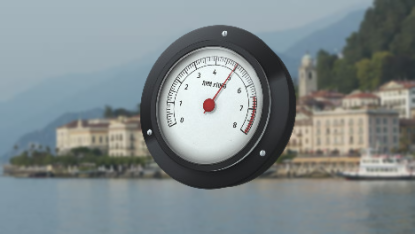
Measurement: 5000 rpm
